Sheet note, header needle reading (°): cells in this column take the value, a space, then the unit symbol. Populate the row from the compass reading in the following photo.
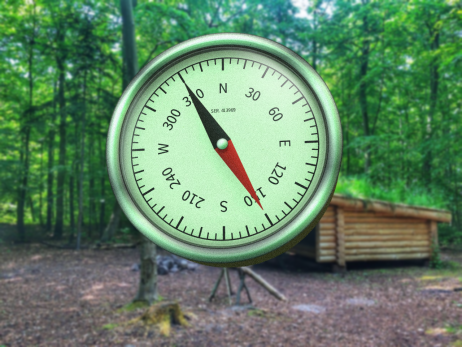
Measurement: 150 °
